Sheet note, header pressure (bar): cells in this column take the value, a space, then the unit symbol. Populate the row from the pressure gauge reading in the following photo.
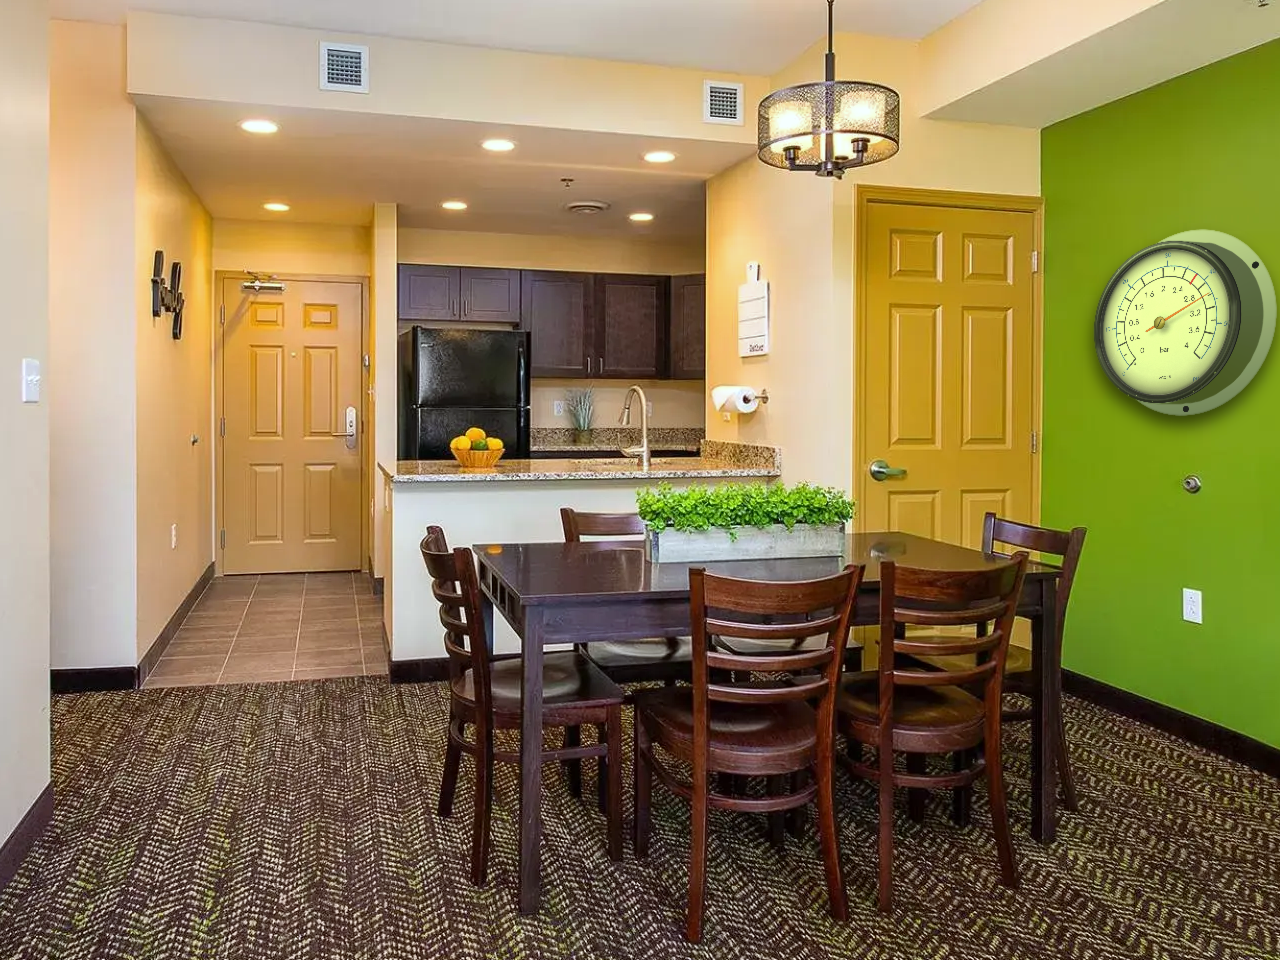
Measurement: 3 bar
